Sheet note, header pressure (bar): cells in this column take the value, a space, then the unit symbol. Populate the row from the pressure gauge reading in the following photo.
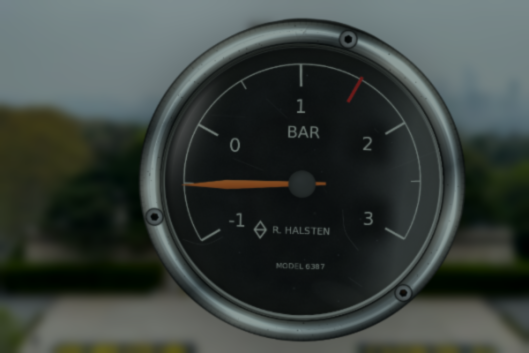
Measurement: -0.5 bar
